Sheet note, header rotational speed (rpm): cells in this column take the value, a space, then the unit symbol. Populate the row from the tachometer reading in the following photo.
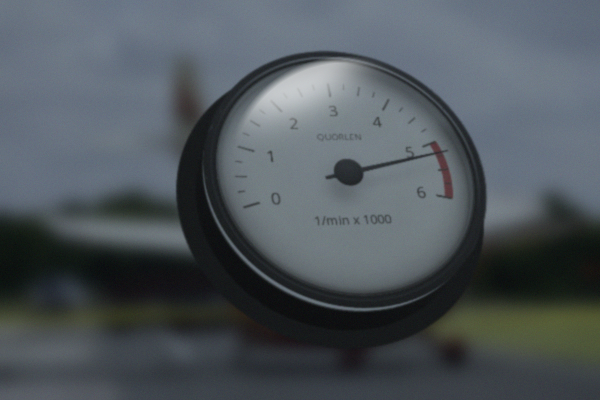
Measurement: 5250 rpm
